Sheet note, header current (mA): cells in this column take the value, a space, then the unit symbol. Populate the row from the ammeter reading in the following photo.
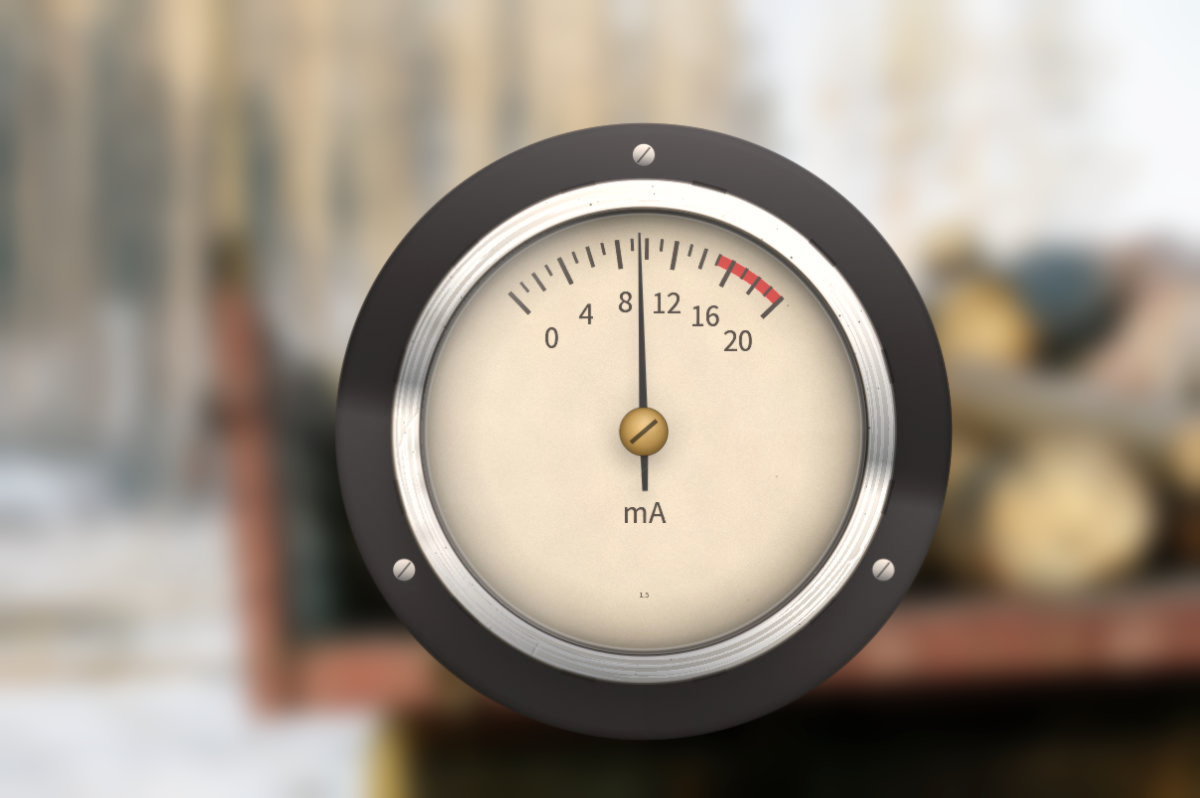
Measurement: 9.5 mA
